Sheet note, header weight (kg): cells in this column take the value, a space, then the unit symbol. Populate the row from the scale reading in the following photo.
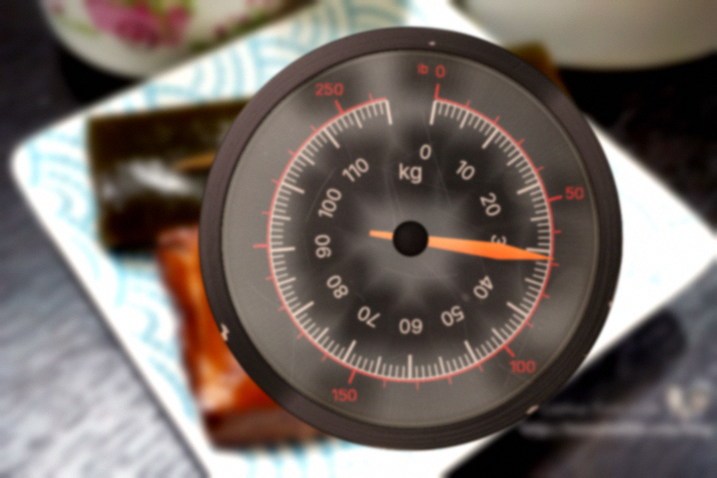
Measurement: 31 kg
